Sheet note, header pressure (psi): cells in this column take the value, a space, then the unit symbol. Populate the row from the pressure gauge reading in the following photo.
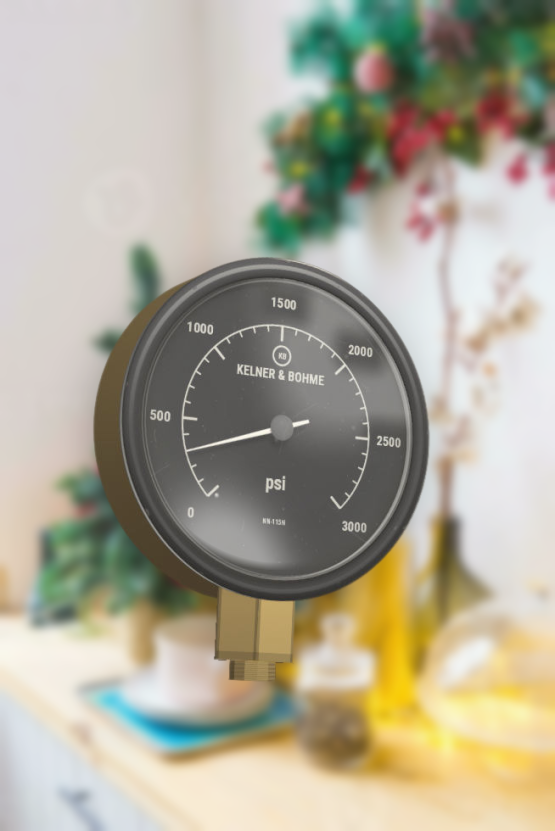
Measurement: 300 psi
